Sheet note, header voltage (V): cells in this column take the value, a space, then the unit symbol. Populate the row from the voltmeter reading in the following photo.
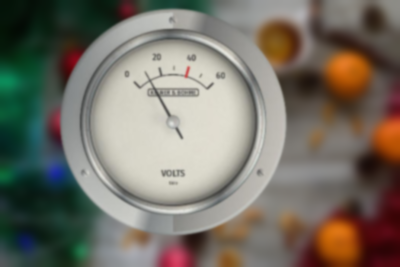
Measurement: 10 V
